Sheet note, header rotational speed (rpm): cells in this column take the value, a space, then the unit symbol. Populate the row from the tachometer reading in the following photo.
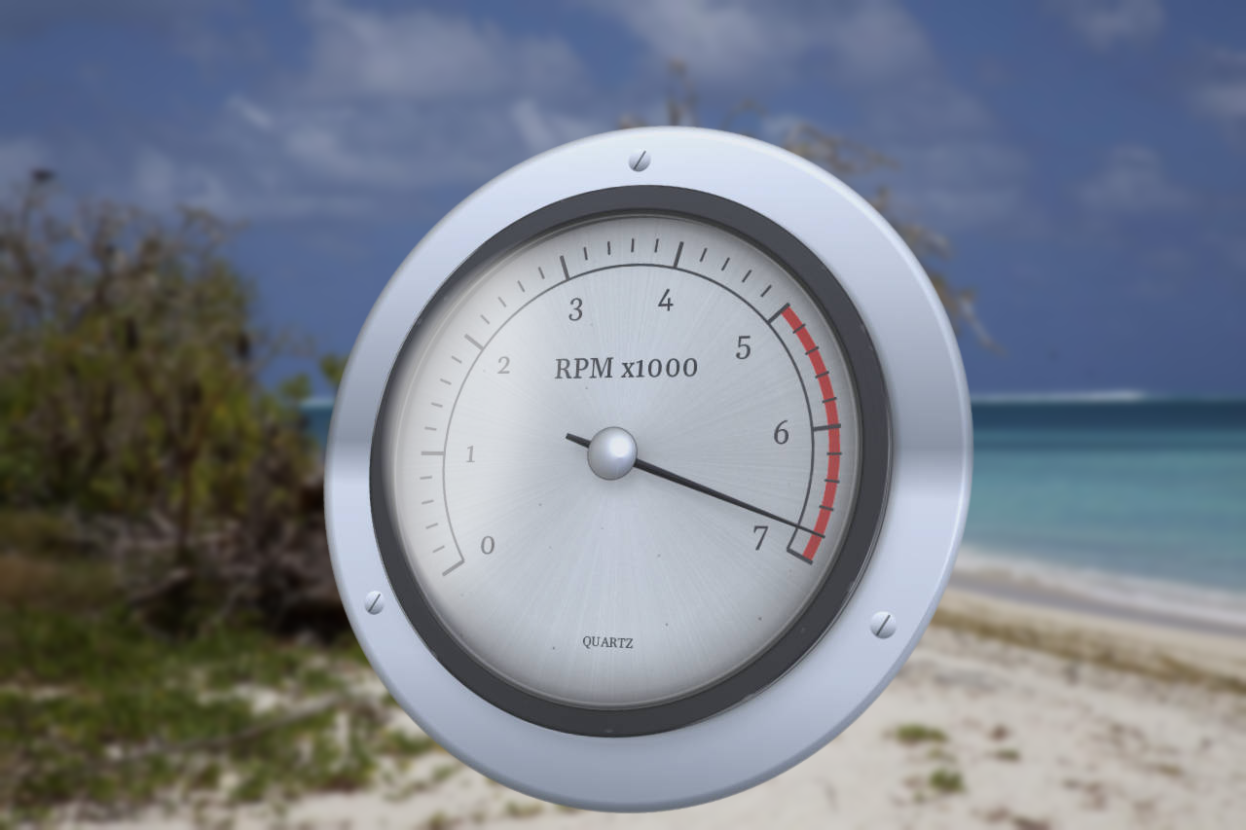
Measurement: 6800 rpm
